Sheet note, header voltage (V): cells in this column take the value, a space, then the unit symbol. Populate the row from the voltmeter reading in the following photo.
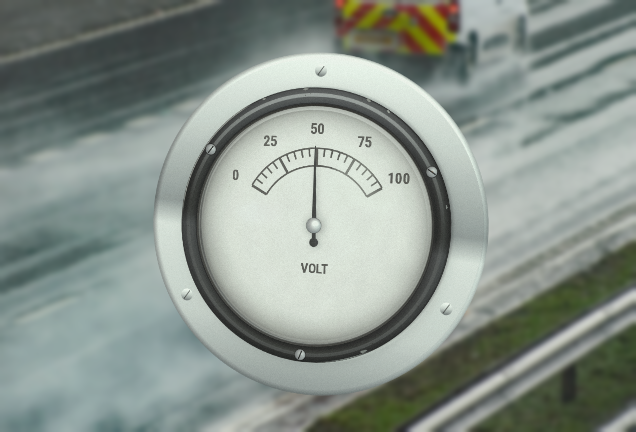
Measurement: 50 V
